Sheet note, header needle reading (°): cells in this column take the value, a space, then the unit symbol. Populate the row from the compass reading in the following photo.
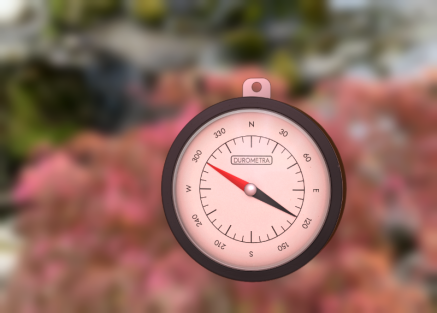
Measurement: 300 °
